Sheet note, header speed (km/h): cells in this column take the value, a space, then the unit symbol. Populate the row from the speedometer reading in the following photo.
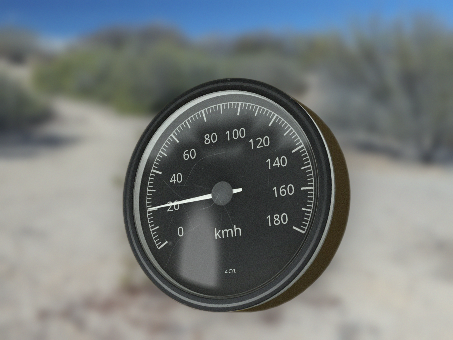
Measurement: 20 km/h
